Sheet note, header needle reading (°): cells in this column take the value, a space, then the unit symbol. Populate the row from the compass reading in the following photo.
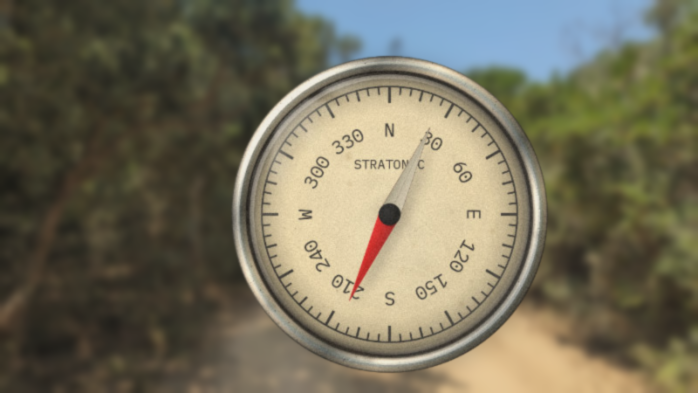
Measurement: 205 °
